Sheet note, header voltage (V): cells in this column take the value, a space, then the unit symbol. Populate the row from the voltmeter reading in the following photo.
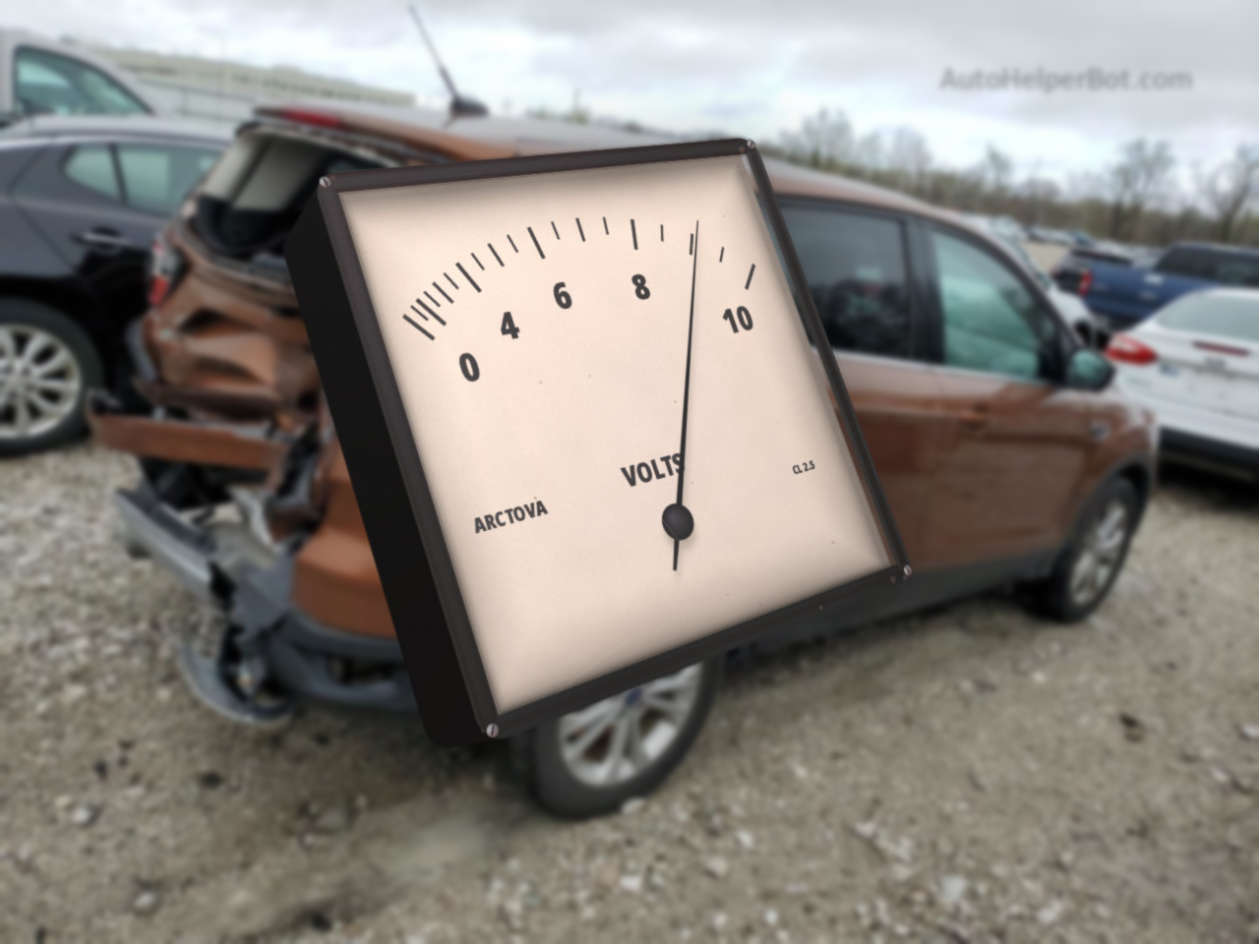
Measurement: 9 V
